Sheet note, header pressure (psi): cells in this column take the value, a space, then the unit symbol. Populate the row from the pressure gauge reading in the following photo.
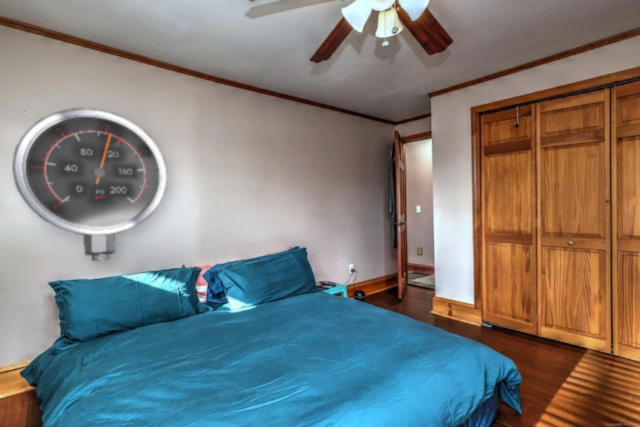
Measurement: 110 psi
